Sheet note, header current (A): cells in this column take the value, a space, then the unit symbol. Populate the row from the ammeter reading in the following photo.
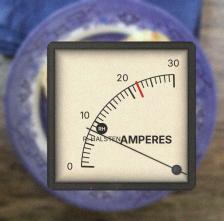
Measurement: 8 A
